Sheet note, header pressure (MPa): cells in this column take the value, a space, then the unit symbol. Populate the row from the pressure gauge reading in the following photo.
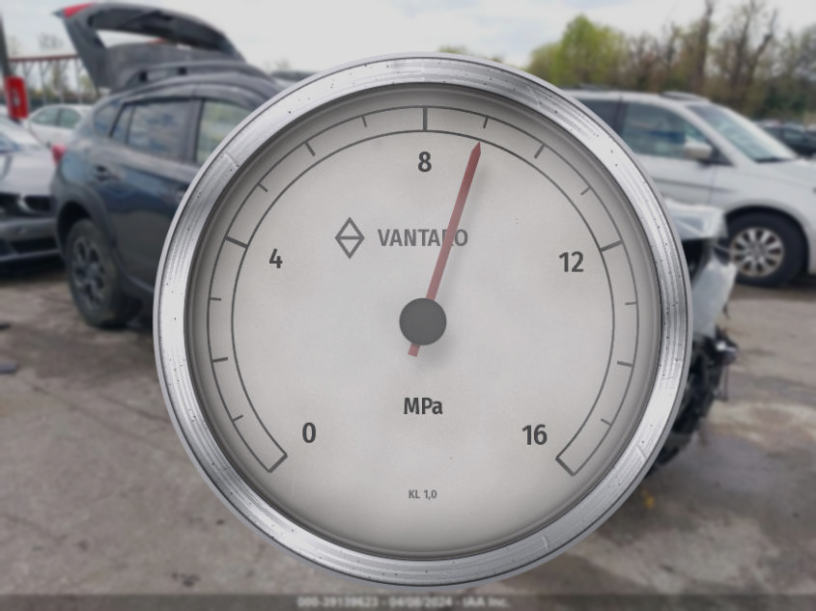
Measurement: 9 MPa
